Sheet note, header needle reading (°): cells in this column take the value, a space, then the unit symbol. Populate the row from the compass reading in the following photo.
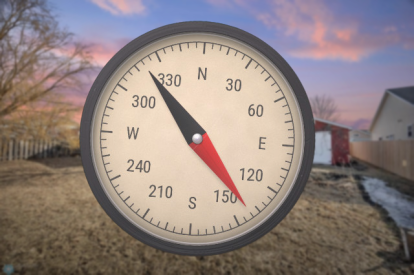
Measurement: 140 °
